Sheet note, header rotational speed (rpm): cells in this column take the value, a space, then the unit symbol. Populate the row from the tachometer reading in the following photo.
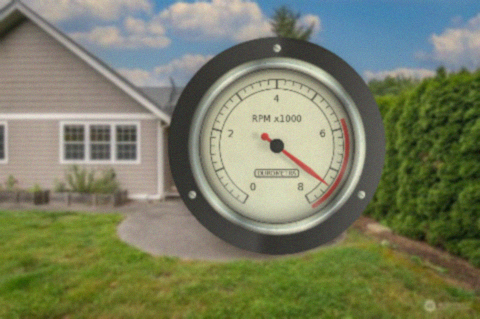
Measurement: 7400 rpm
